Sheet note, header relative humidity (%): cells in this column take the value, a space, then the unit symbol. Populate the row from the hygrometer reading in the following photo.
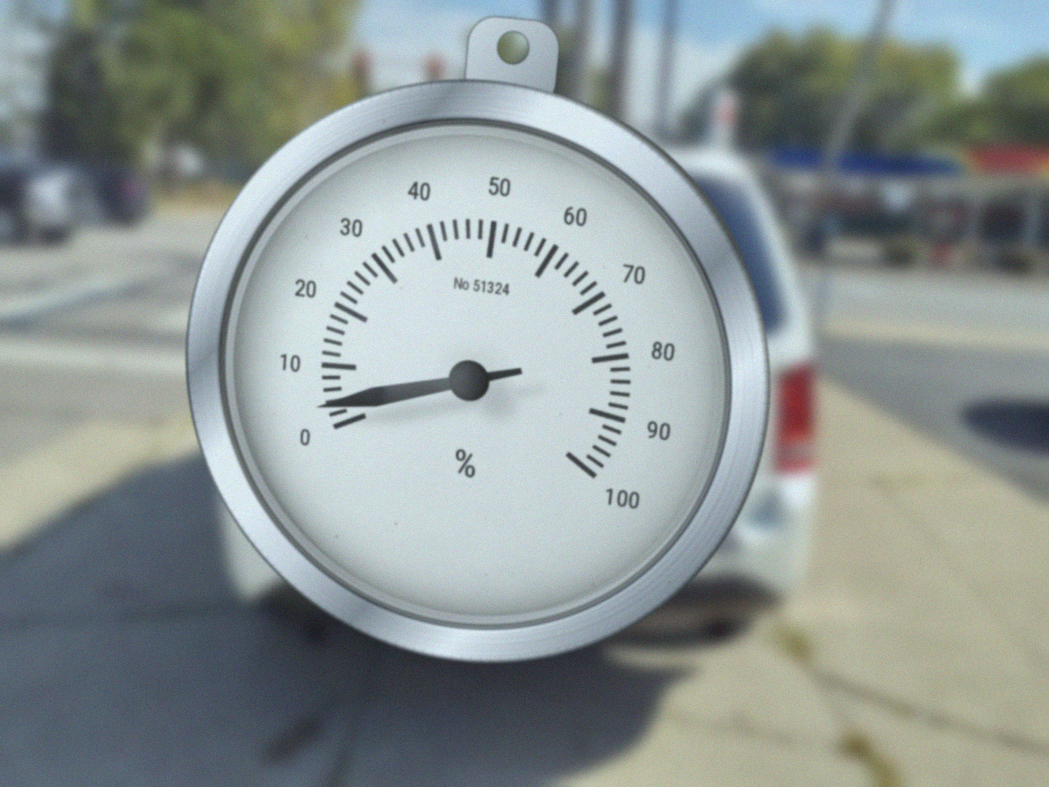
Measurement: 4 %
